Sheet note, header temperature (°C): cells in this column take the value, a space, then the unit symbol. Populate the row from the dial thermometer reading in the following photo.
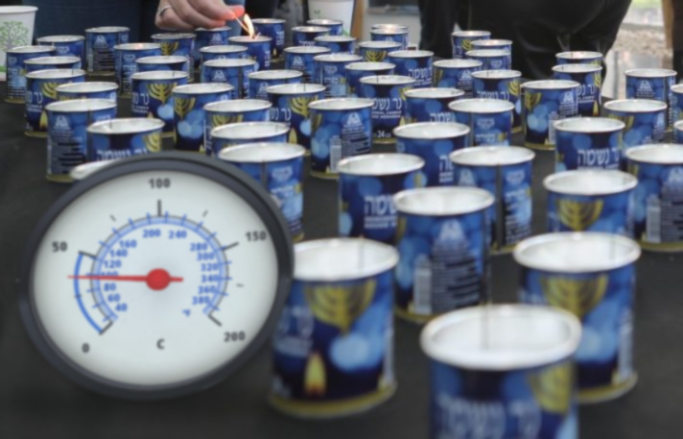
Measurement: 37.5 °C
